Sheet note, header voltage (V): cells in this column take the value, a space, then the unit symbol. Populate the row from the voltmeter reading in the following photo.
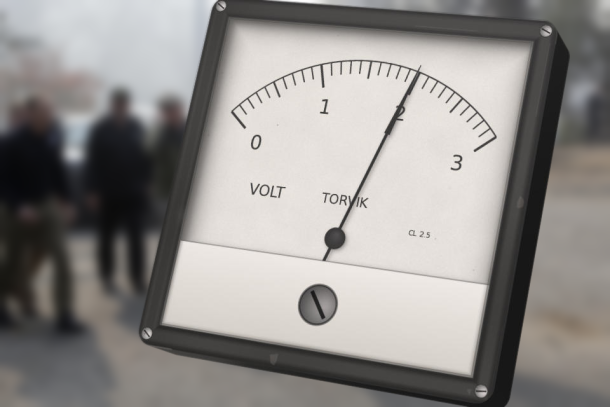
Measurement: 2 V
